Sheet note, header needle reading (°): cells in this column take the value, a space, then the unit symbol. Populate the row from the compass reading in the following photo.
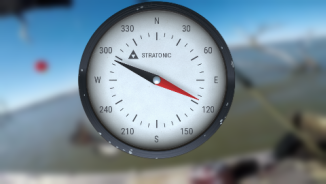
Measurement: 115 °
